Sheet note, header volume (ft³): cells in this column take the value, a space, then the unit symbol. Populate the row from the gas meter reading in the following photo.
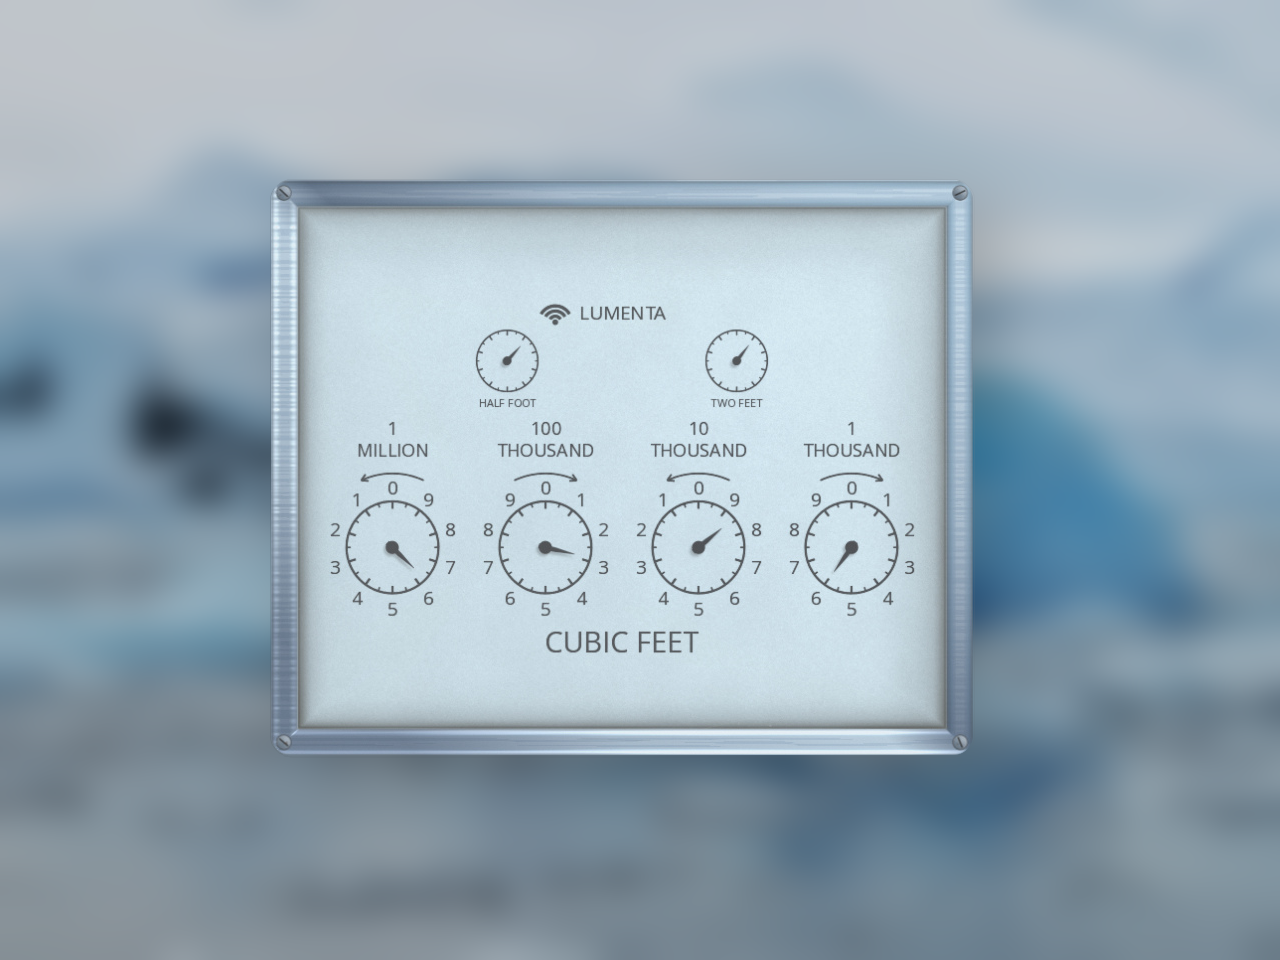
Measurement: 628600 ft³
